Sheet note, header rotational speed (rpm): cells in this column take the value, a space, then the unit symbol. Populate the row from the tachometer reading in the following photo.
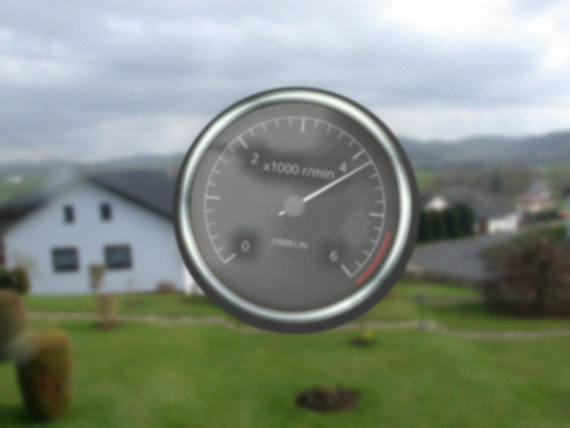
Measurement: 4200 rpm
